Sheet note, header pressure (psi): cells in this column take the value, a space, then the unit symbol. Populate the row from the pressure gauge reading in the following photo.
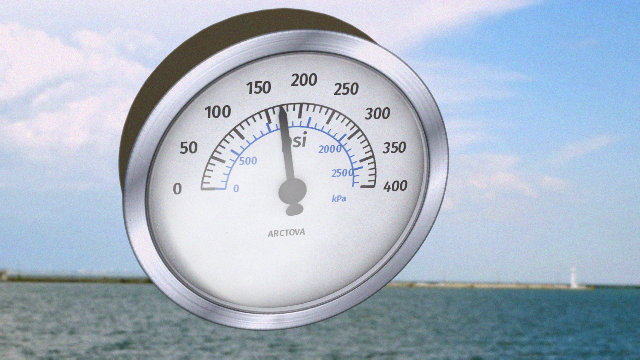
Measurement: 170 psi
